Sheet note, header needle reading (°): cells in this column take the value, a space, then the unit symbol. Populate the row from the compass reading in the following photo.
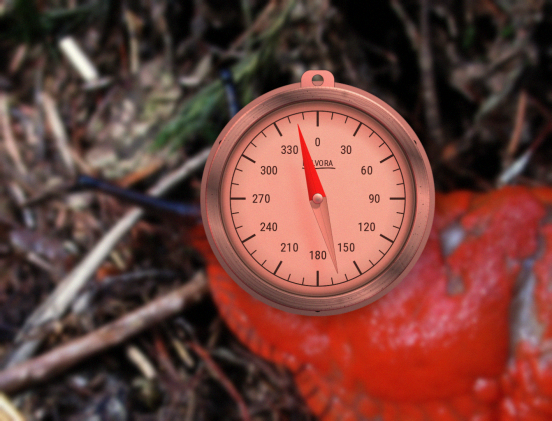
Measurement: 345 °
